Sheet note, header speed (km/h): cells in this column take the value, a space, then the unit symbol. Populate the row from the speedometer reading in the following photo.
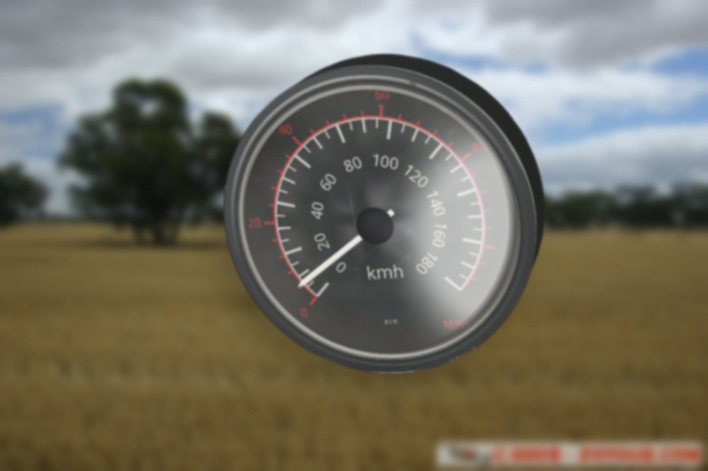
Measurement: 7.5 km/h
